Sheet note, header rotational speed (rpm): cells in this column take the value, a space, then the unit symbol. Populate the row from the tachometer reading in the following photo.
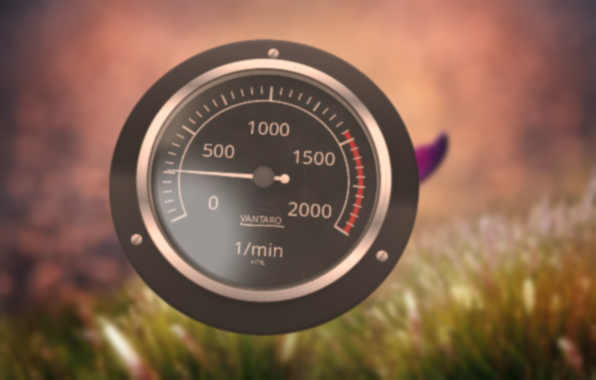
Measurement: 250 rpm
